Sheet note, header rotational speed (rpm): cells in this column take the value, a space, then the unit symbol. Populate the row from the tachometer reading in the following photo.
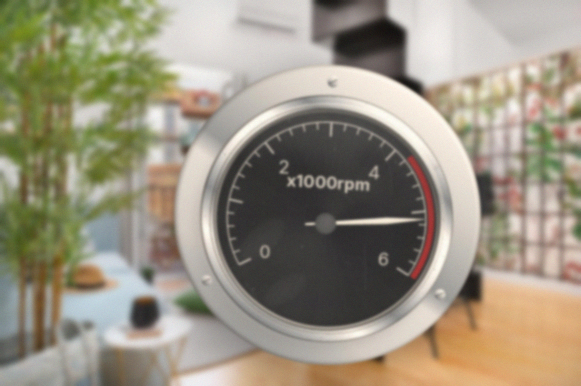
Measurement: 5100 rpm
